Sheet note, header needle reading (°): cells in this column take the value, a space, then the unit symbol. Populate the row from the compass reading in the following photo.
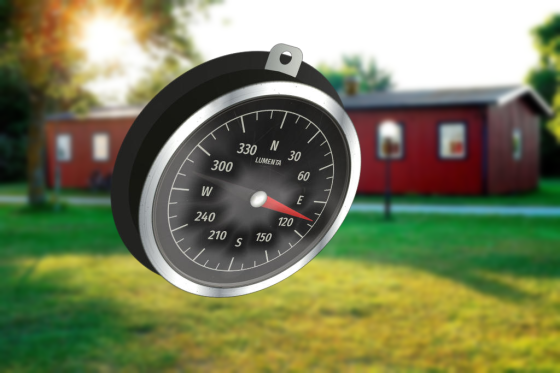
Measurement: 105 °
